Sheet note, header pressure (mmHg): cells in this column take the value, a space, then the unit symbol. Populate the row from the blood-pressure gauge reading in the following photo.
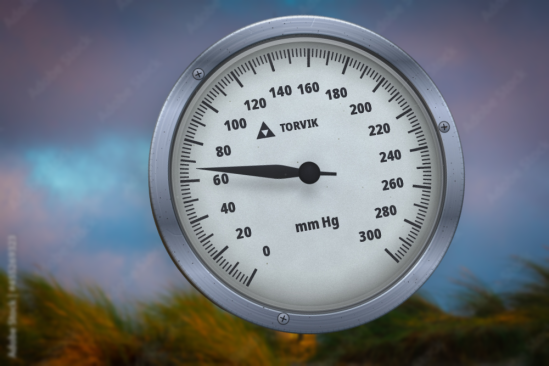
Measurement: 66 mmHg
